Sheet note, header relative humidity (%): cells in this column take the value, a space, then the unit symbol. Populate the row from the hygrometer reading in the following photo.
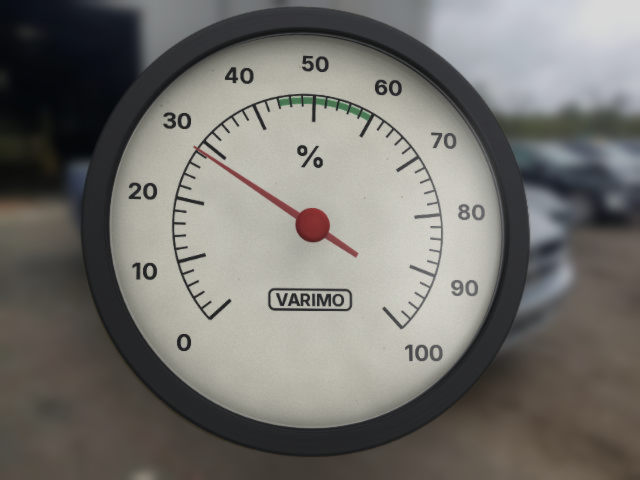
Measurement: 28 %
